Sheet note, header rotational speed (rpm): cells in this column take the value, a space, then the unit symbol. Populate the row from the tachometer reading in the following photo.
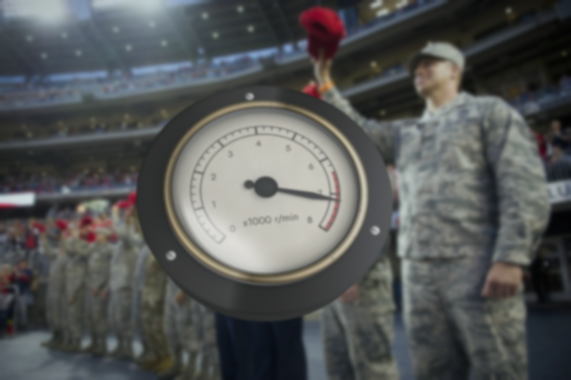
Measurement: 7200 rpm
